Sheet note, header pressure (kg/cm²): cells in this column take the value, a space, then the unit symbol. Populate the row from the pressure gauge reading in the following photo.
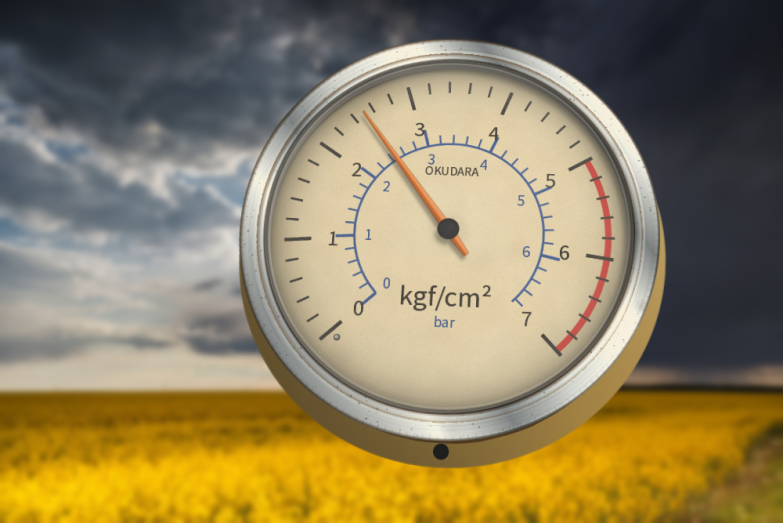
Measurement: 2.5 kg/cm²
